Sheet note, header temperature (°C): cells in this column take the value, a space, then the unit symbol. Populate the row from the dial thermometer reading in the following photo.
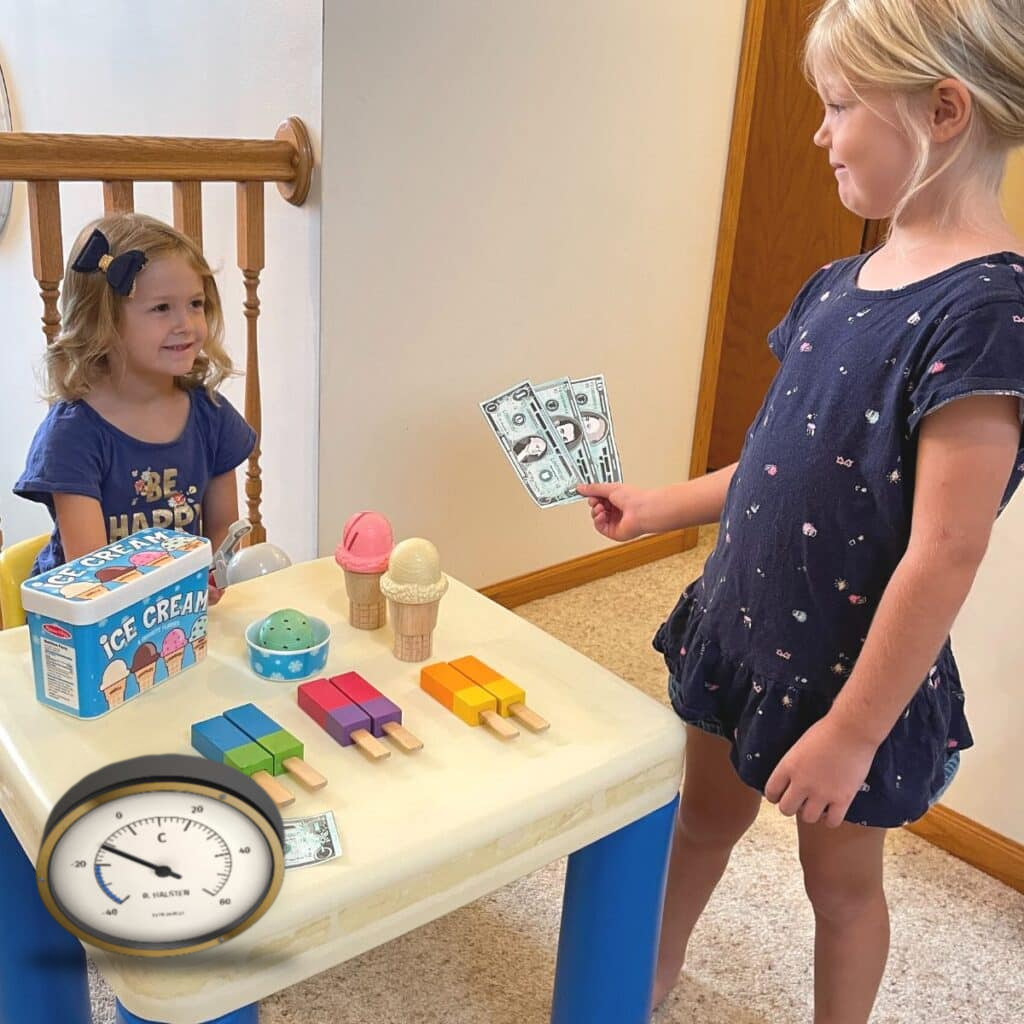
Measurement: -10 °C
